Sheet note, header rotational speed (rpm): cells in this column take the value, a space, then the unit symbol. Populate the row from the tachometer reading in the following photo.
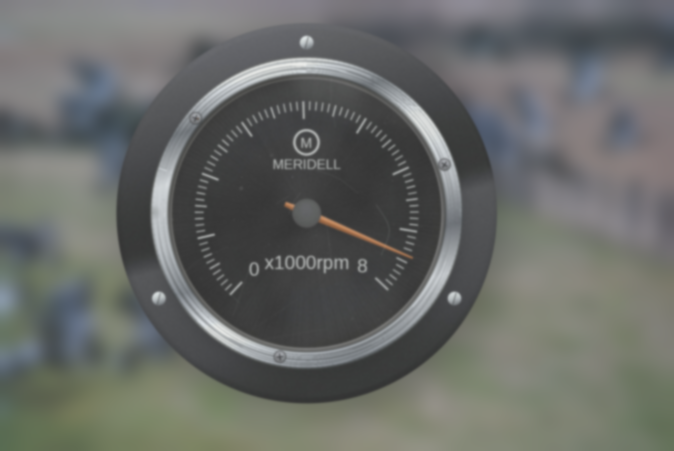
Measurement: 7400 rpm
